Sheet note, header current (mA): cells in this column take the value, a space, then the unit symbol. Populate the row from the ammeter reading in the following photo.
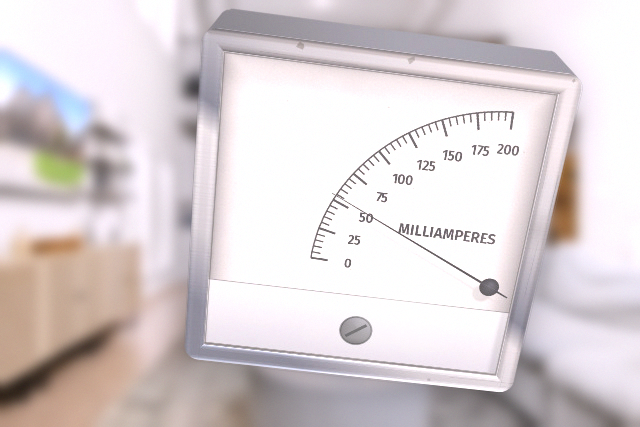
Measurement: 55 mA
